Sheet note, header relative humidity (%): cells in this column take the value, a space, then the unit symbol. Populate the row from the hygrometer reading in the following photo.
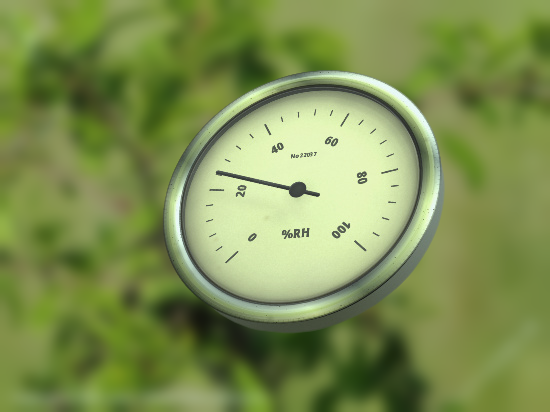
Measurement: 24 %
